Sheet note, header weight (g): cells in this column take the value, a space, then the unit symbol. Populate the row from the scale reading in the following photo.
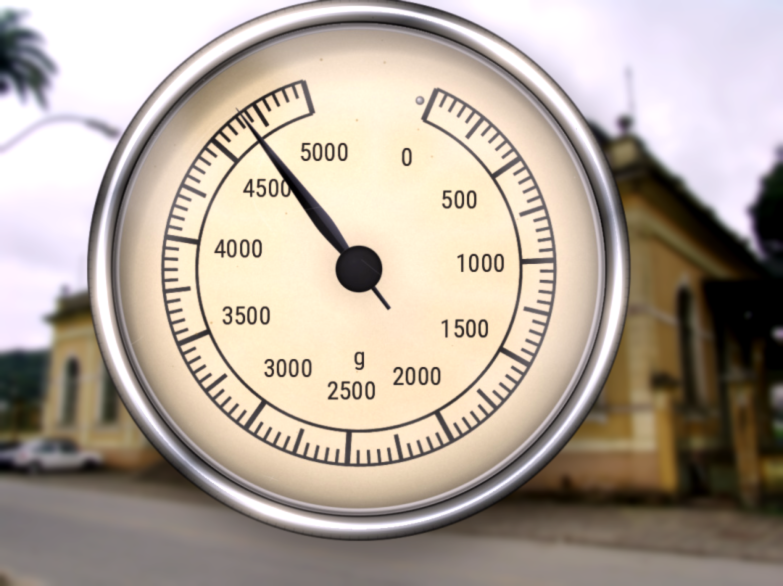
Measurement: 4675 g
